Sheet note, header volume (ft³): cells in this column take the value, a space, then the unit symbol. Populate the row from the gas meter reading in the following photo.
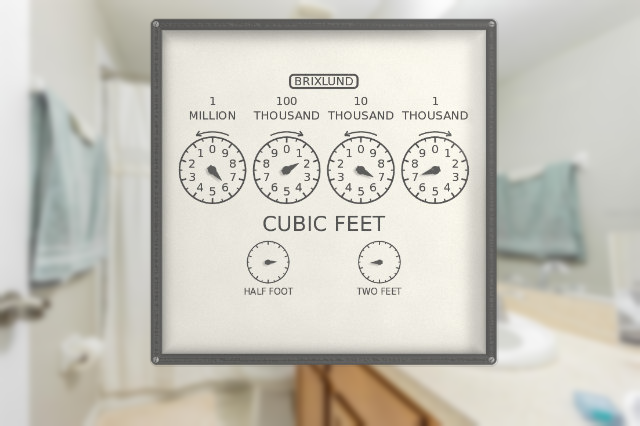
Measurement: 616700 ft³
